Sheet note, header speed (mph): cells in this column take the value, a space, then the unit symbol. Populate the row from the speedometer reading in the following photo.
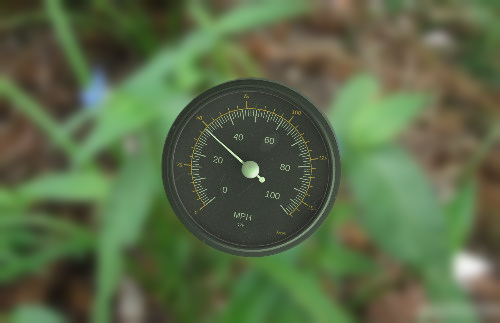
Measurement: 30 mph
